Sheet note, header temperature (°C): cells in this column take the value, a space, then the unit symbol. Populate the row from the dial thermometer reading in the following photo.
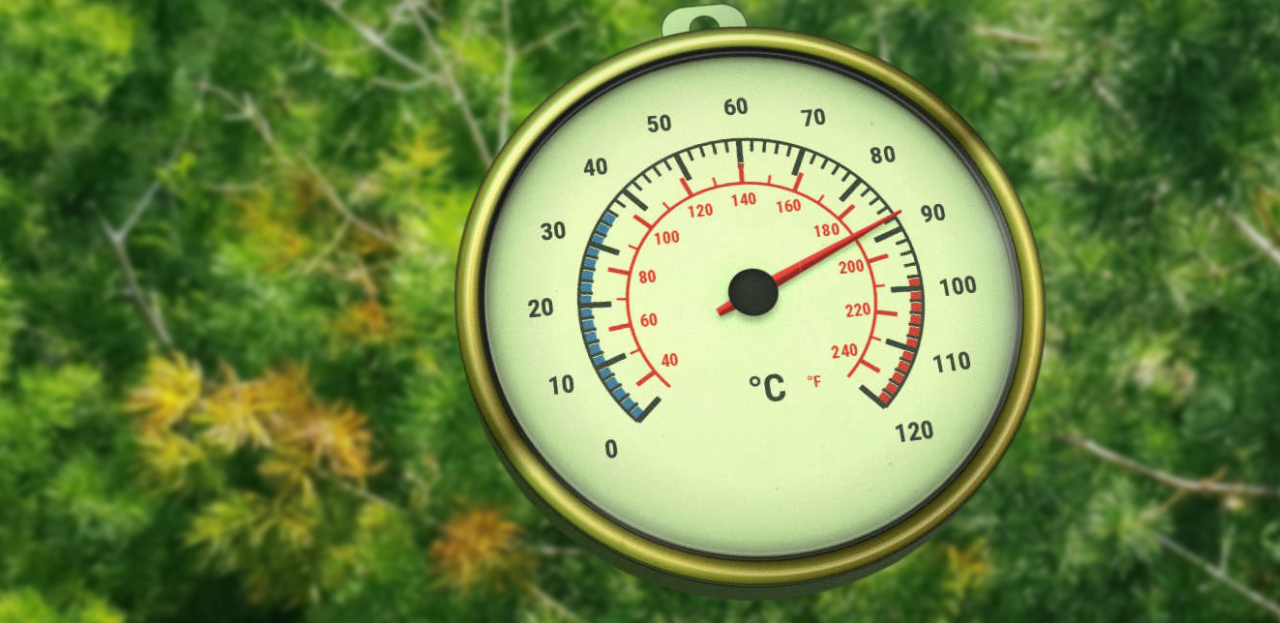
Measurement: 88 °C
